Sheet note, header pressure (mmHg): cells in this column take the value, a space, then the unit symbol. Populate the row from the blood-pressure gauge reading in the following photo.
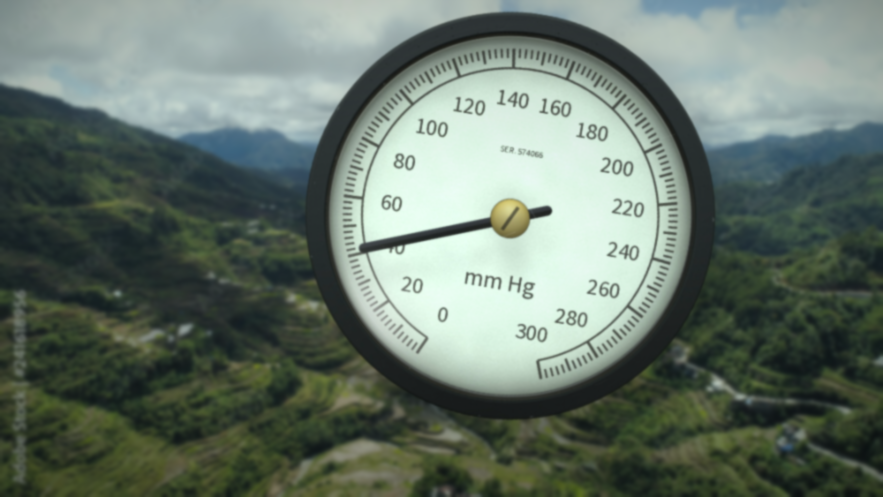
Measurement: 42 mmHg
